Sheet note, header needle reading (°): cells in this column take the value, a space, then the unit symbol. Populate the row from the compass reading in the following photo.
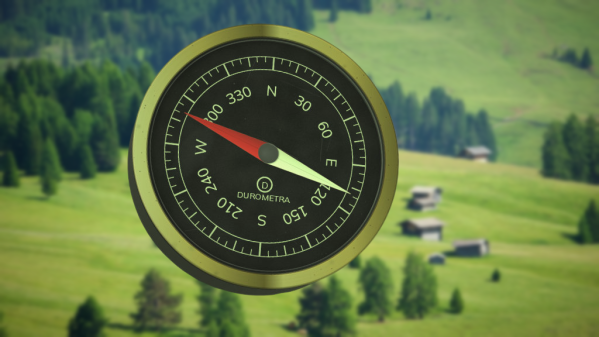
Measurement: 290 °
